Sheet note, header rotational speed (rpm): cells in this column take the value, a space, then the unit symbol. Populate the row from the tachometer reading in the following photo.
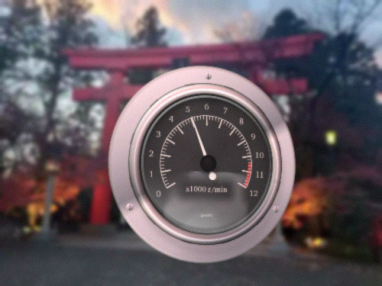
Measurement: 5000 rpm
